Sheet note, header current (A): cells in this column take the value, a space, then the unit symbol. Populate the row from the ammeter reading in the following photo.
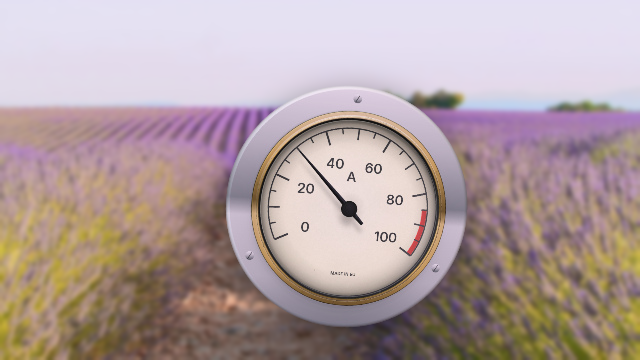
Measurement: 30 A
